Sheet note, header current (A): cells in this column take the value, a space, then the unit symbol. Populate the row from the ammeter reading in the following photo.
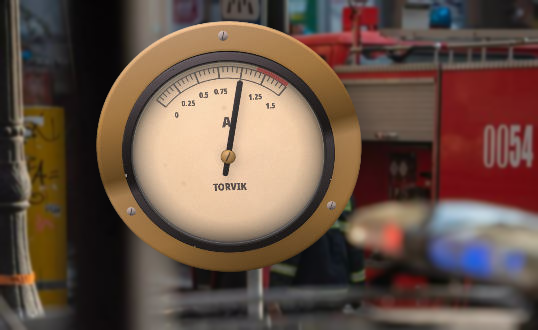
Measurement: 1 A
